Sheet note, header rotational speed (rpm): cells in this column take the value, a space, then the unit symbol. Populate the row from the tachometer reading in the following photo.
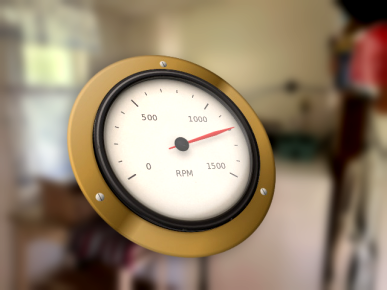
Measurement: 1200 rpm
